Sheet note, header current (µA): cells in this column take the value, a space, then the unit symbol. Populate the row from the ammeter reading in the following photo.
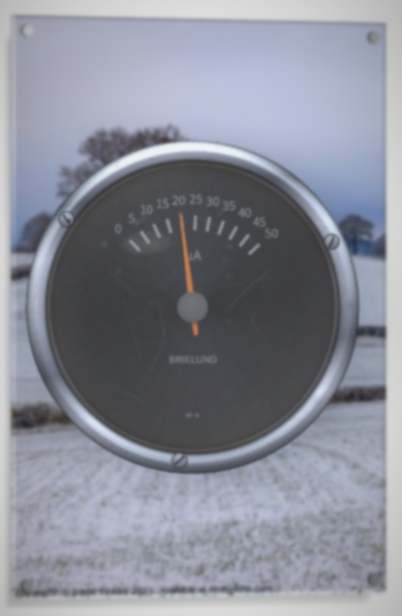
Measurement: 20 µA
